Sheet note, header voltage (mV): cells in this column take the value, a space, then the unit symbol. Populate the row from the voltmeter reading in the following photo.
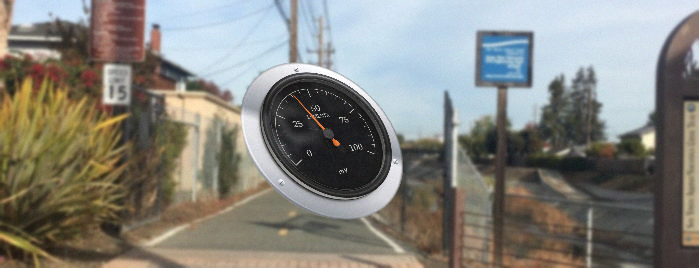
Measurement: 40 mV
